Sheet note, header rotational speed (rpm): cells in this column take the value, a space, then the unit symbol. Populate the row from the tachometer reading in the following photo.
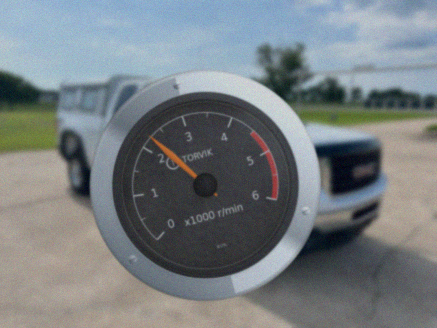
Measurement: 2250 rpm
